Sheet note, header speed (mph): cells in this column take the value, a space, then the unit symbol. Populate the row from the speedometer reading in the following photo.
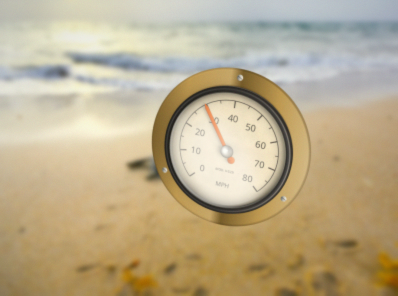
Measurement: 30 mph
